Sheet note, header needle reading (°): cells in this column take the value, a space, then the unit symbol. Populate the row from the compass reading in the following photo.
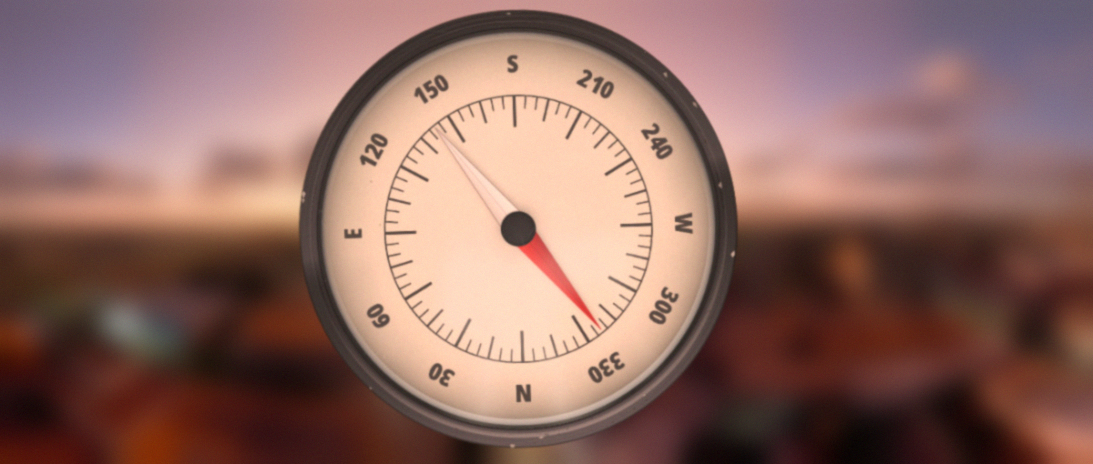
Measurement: 322.5 °
